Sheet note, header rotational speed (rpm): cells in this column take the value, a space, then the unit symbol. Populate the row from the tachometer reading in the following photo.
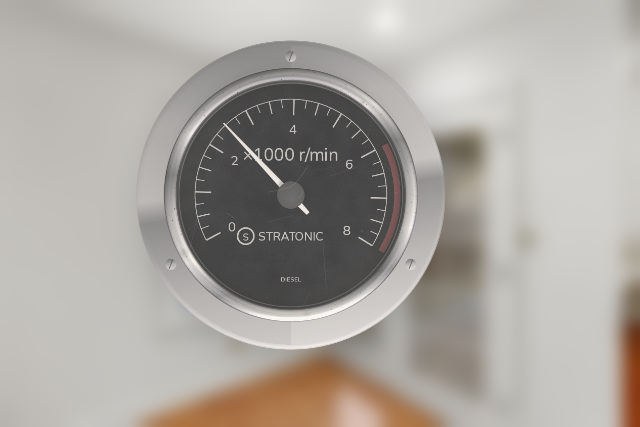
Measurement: 2500 rpm
